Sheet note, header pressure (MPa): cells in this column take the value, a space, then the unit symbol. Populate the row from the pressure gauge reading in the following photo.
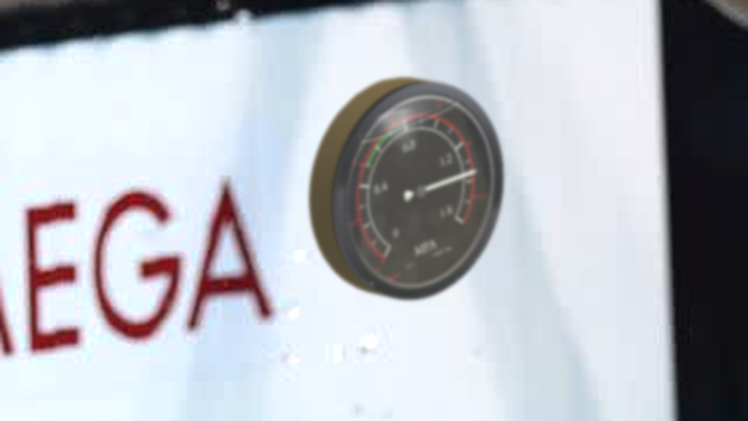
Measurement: 1.35 MPa
